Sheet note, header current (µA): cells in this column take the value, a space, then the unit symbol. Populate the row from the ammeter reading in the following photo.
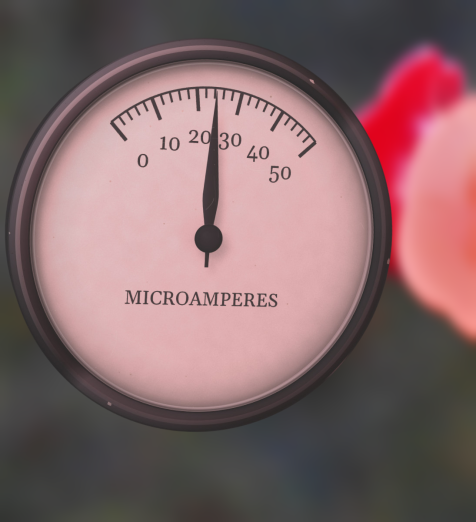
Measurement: 24 µA
